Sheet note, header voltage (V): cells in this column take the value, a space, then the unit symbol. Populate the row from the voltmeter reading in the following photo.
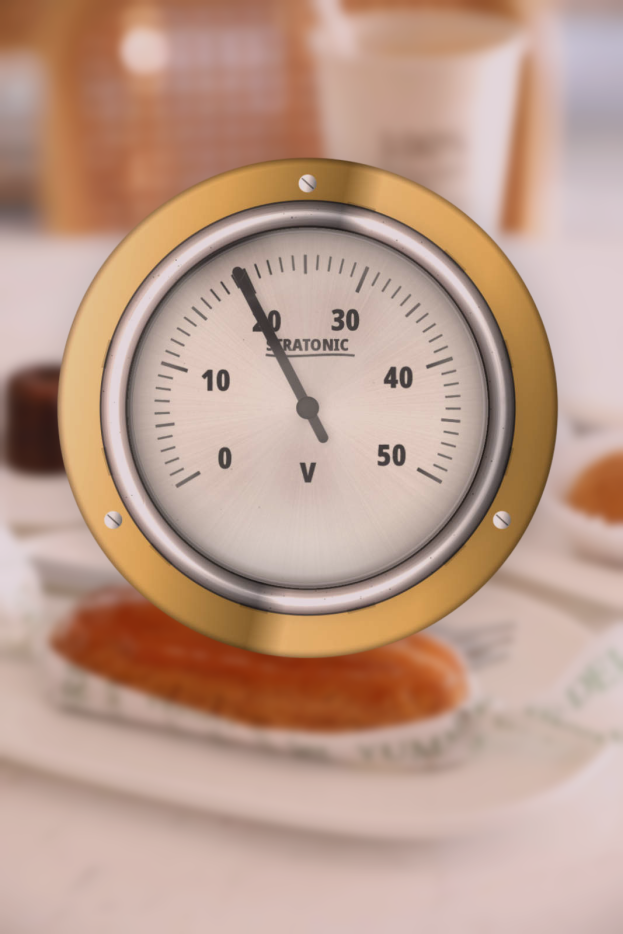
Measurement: 19.5 V
